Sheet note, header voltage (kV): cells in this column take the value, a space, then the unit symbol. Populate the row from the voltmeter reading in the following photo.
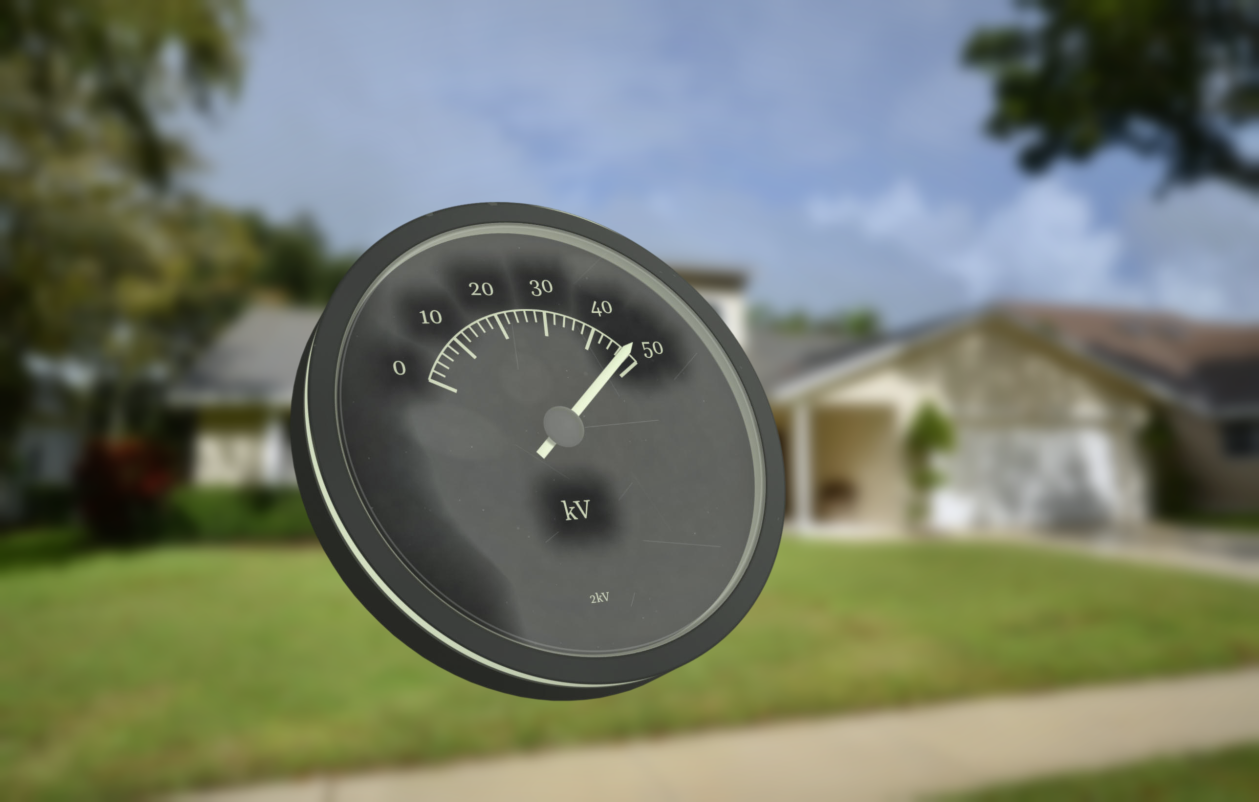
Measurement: 47 kV
